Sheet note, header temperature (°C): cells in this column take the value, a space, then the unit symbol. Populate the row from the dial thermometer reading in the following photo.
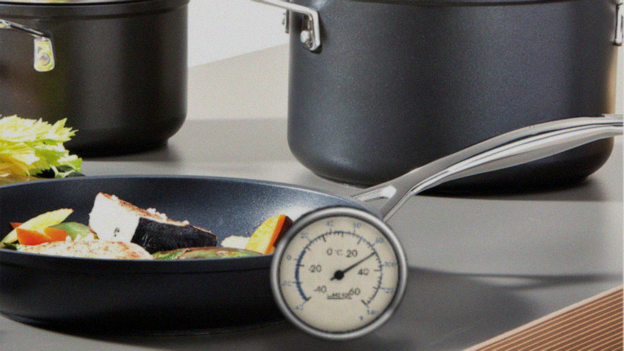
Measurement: 30 °C
